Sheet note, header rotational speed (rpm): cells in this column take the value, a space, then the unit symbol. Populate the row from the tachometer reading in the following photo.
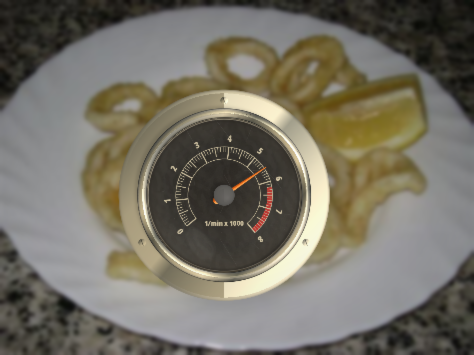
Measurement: 5500 rpm
